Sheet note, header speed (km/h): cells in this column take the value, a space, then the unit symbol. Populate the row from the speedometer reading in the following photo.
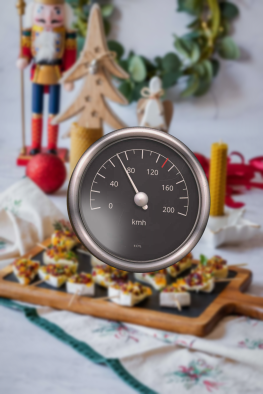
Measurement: 70 km/h
